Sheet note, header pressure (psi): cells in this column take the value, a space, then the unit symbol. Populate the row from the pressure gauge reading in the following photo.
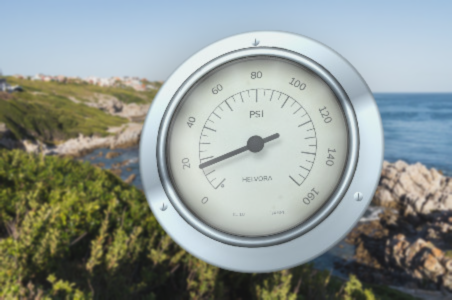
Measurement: 15 psi
